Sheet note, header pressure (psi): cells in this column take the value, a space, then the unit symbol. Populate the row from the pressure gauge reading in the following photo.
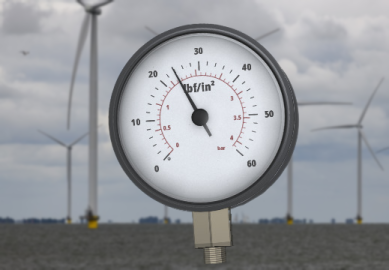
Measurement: 24 psi
